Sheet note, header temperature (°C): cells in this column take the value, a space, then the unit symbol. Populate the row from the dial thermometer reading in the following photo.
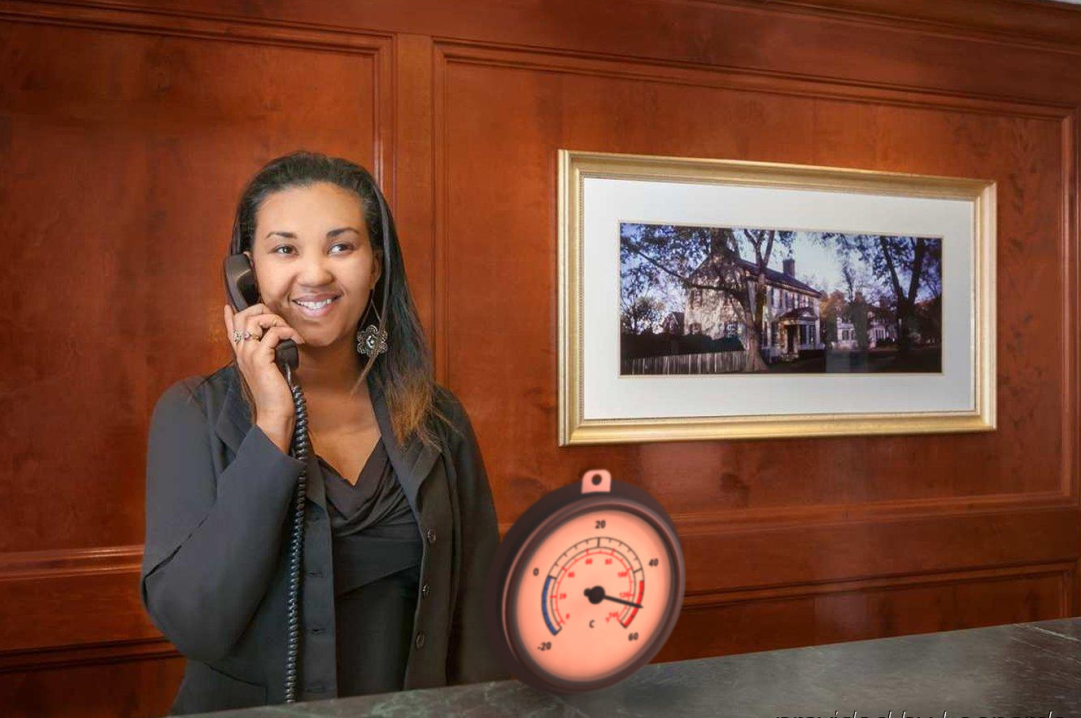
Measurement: 52 °C
